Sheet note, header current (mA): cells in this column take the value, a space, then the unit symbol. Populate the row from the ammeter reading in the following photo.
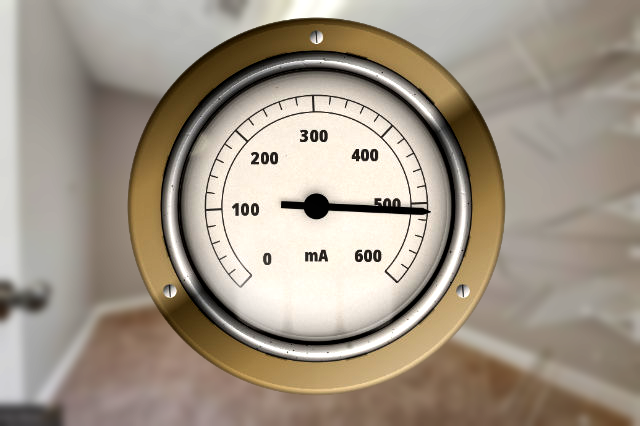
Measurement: 510 mA
